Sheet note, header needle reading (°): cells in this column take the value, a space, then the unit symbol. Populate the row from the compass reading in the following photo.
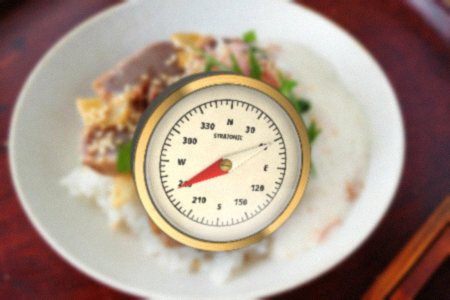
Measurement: 240 °
